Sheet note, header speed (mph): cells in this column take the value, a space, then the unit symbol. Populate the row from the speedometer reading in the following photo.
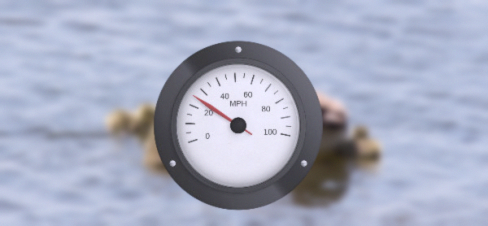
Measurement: 25 mph
